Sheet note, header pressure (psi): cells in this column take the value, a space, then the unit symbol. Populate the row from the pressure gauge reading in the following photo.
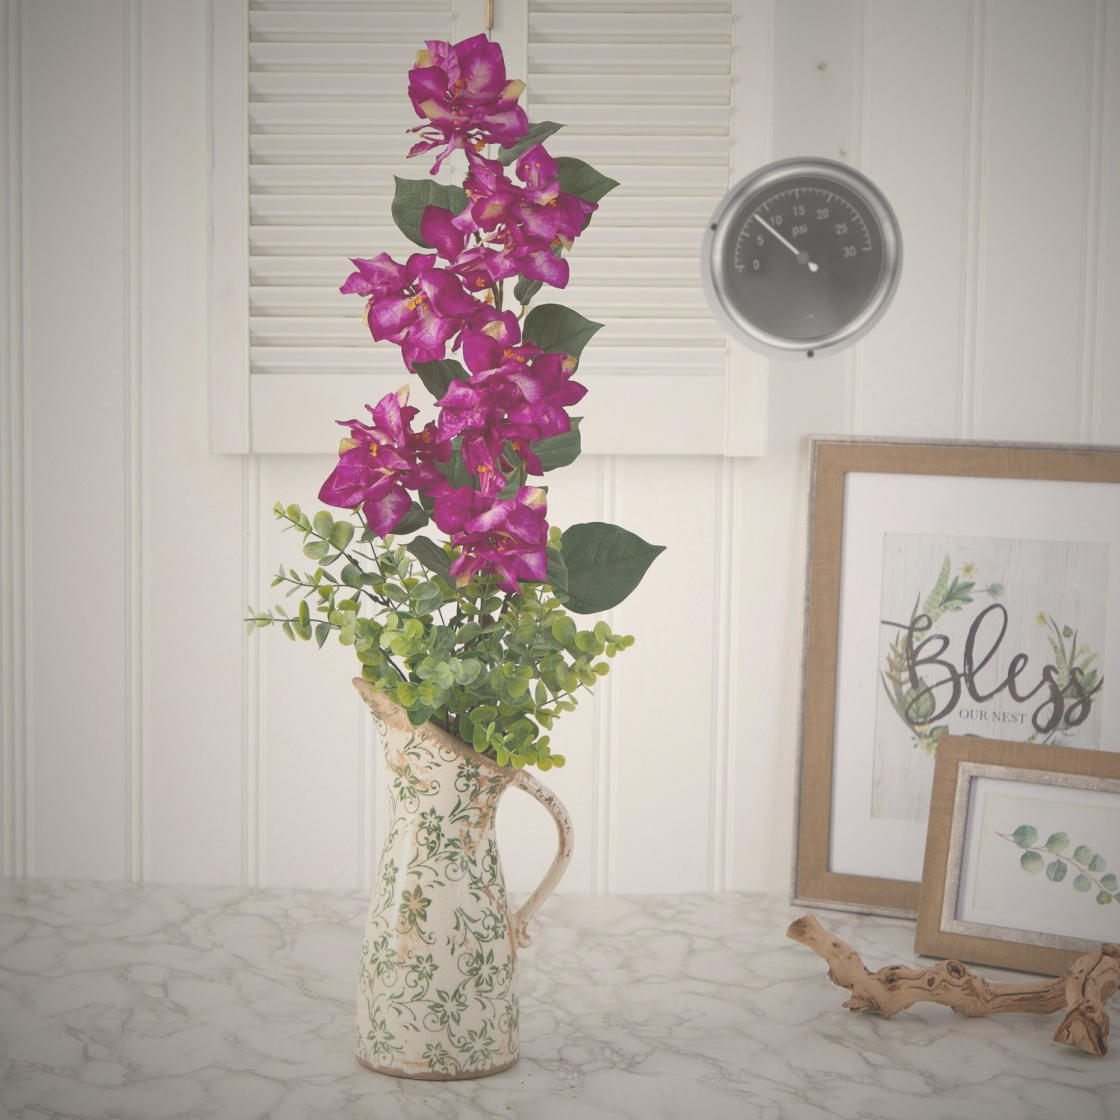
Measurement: 8 psi
